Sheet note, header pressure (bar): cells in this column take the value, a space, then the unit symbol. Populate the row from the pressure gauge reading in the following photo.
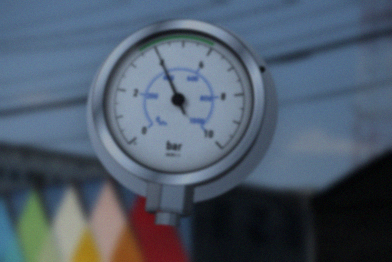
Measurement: 4 bar
